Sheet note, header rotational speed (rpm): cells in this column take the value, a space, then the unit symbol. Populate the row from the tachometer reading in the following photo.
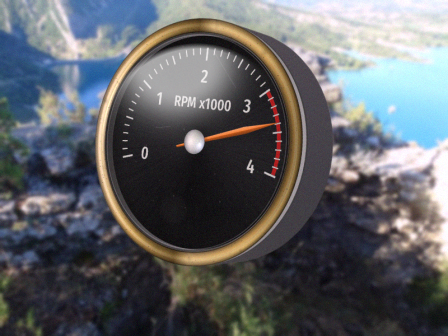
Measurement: 3400 rpm
